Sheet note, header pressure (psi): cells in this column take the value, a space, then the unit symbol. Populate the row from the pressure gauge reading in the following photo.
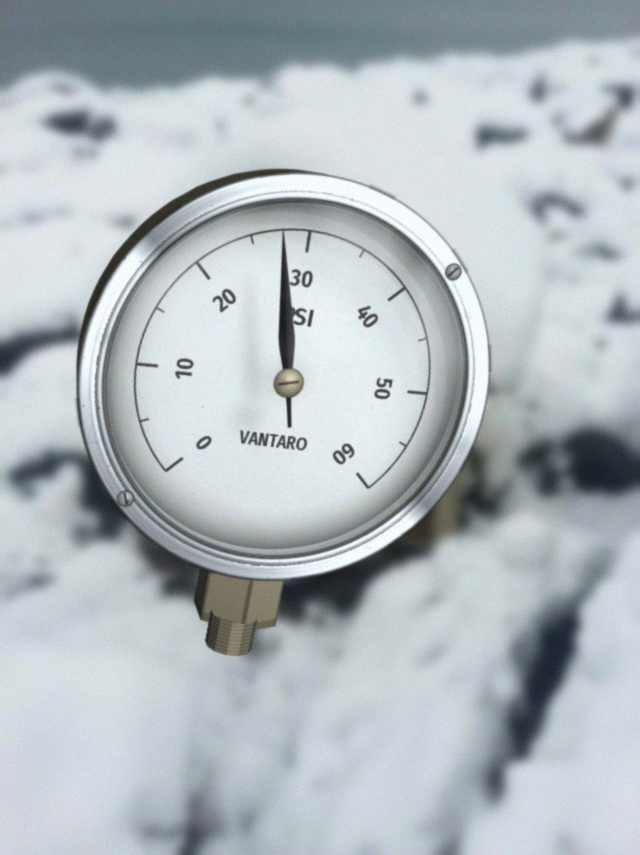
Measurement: 27.5 psi
